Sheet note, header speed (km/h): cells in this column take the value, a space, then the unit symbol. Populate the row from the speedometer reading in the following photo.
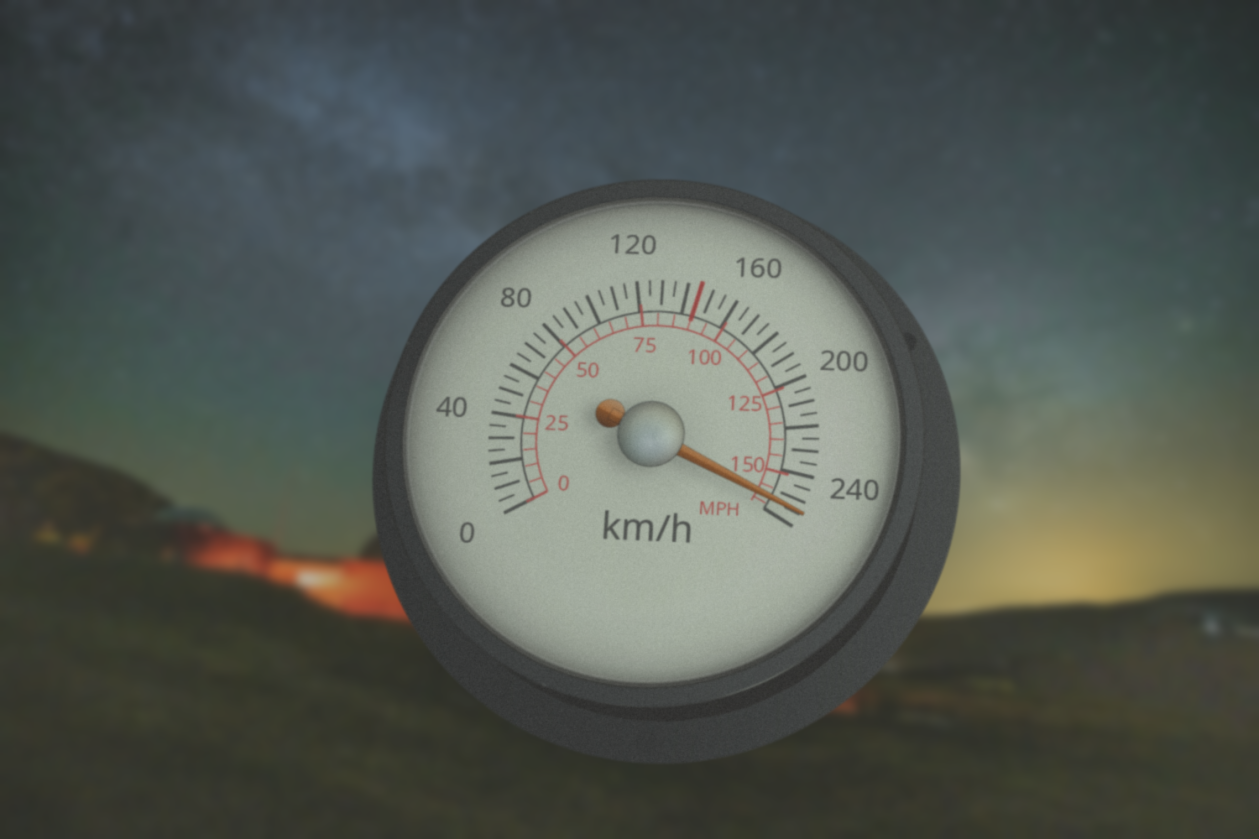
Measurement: 255 km/h
